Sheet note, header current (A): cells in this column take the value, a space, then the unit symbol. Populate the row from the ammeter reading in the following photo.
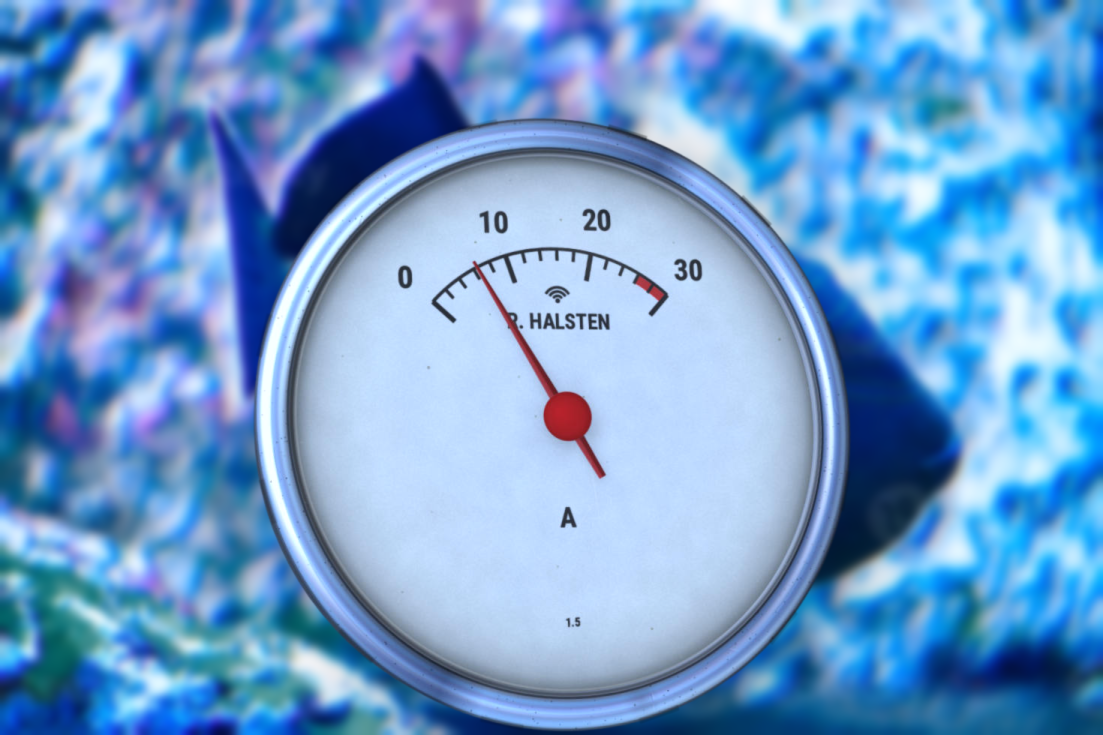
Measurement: 6 A
